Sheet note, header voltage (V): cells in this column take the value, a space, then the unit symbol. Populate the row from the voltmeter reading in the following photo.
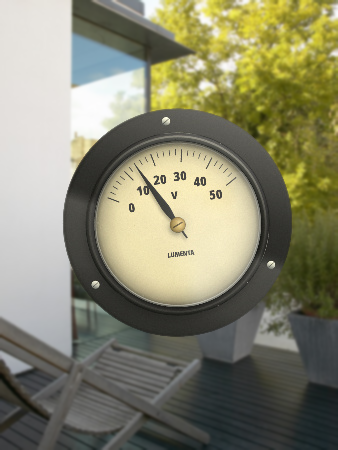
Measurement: 14 V
